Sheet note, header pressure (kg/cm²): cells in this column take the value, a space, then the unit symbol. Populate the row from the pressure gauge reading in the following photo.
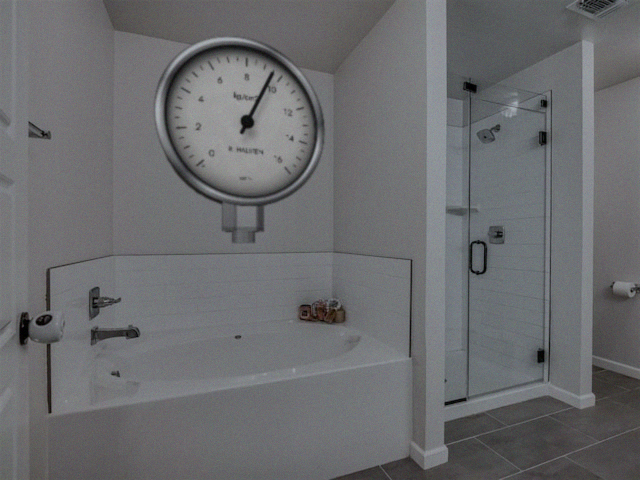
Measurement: 9.5 kg/cm²
